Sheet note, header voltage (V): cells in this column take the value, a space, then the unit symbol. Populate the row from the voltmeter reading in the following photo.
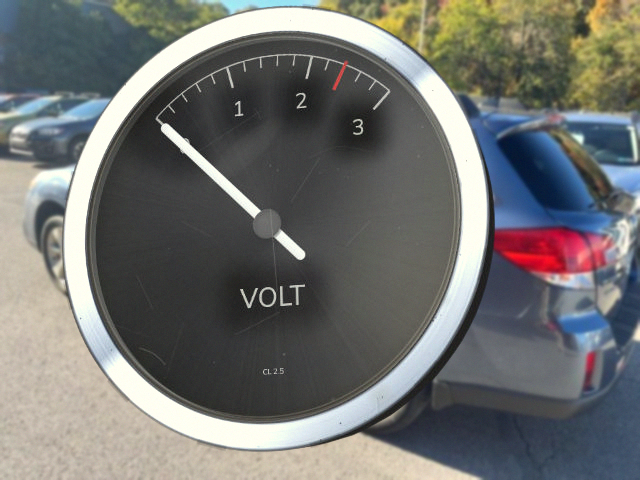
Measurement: 0 V
